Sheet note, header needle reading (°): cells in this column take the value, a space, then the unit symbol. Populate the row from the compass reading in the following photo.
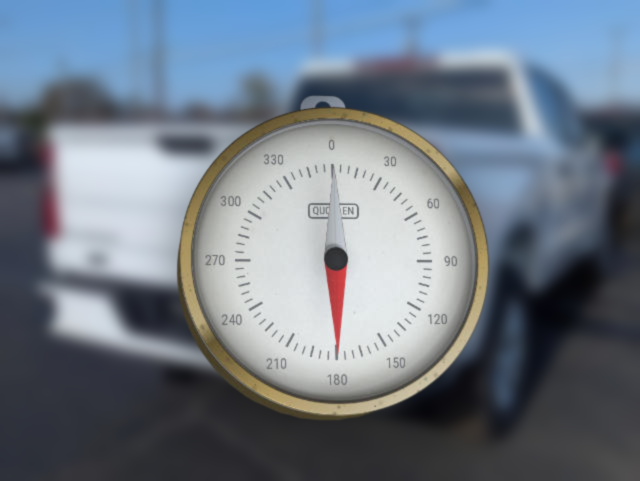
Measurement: 180 °
